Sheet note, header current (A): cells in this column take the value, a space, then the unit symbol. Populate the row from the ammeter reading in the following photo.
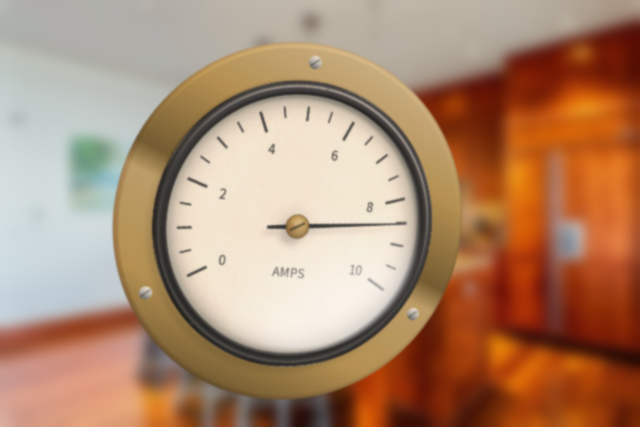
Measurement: 8.5 A
